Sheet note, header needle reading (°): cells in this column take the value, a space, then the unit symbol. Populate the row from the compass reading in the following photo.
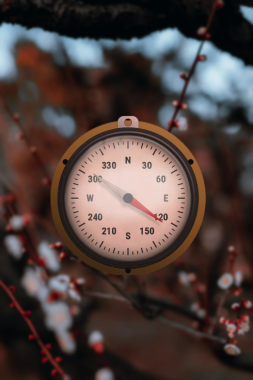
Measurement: 125 °
